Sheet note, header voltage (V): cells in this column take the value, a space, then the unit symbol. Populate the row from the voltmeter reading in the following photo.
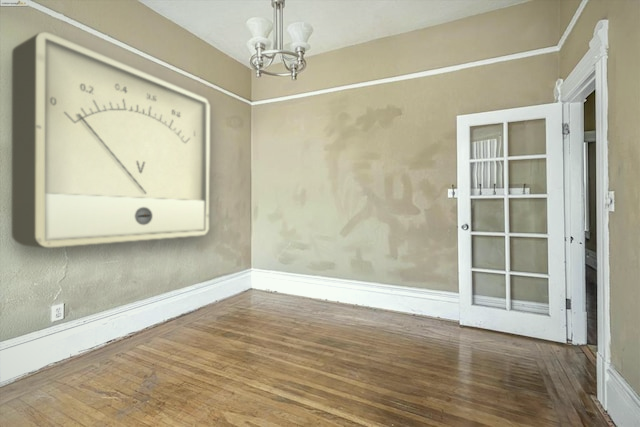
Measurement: 0.05 V
